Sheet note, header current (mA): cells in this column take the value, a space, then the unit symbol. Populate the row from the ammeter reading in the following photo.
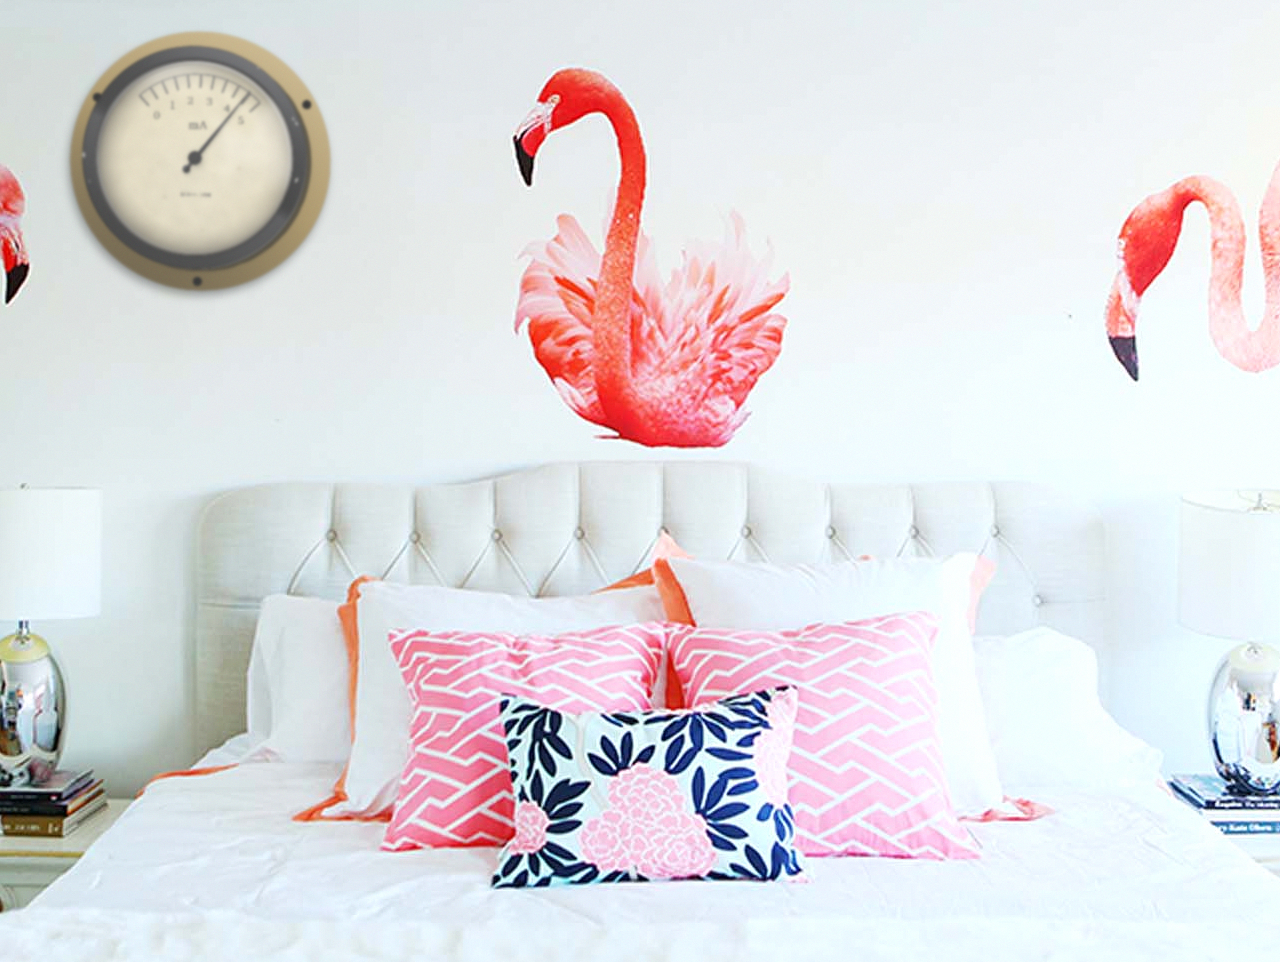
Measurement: 4.5 mA
